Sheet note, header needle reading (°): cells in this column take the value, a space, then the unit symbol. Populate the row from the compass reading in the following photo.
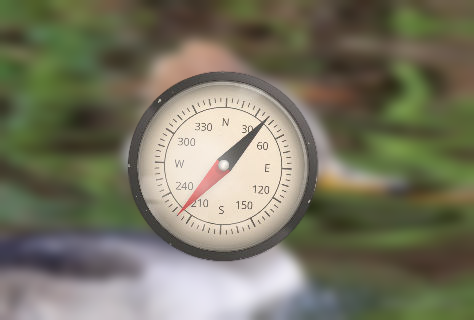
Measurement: 220 °
